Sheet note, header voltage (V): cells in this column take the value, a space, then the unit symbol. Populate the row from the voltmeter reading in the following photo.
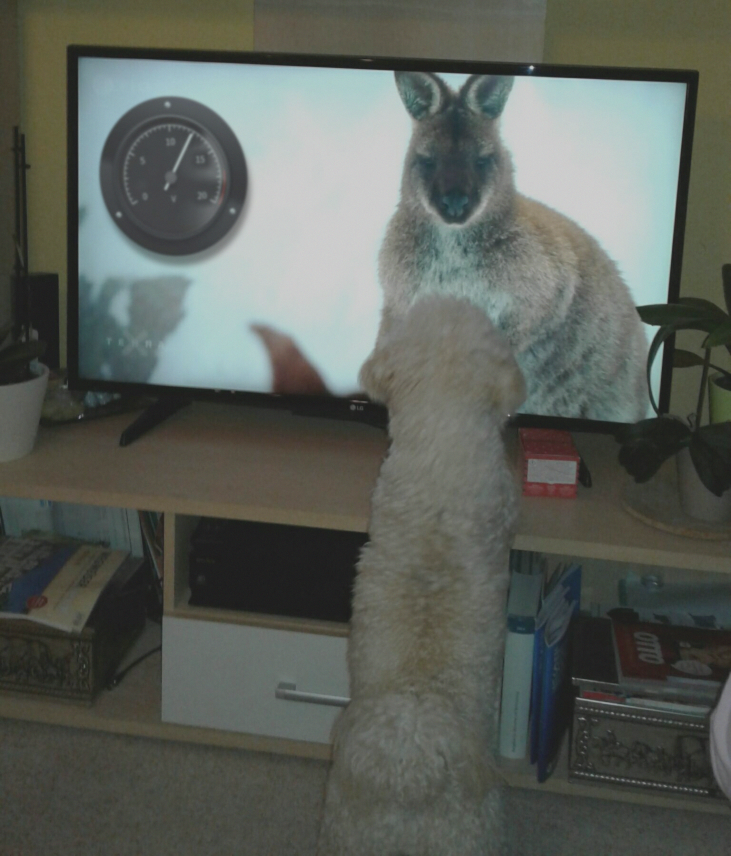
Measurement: 12.5 V
